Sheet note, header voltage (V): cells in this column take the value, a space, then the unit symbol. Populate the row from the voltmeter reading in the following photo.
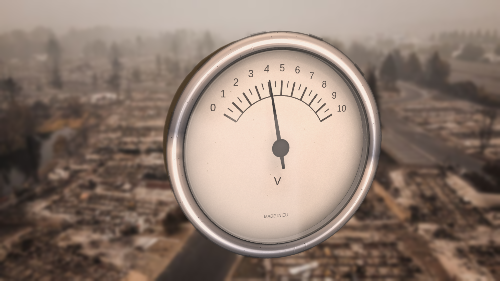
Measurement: 4 V
